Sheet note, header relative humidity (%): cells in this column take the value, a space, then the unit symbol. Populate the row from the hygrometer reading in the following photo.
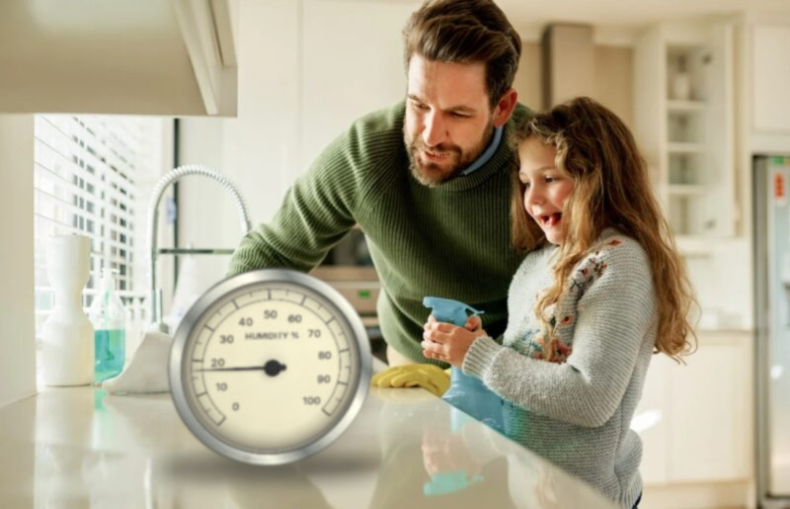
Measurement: 17.5 %
